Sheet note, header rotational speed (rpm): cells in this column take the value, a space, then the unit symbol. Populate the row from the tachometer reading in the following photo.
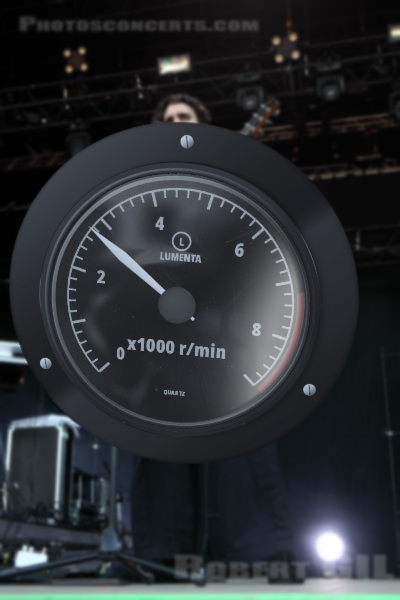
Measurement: 2800 rpm
